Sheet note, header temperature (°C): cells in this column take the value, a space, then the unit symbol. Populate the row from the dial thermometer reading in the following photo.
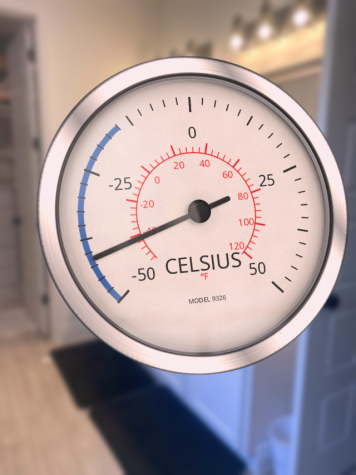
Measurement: -41.25 °C
